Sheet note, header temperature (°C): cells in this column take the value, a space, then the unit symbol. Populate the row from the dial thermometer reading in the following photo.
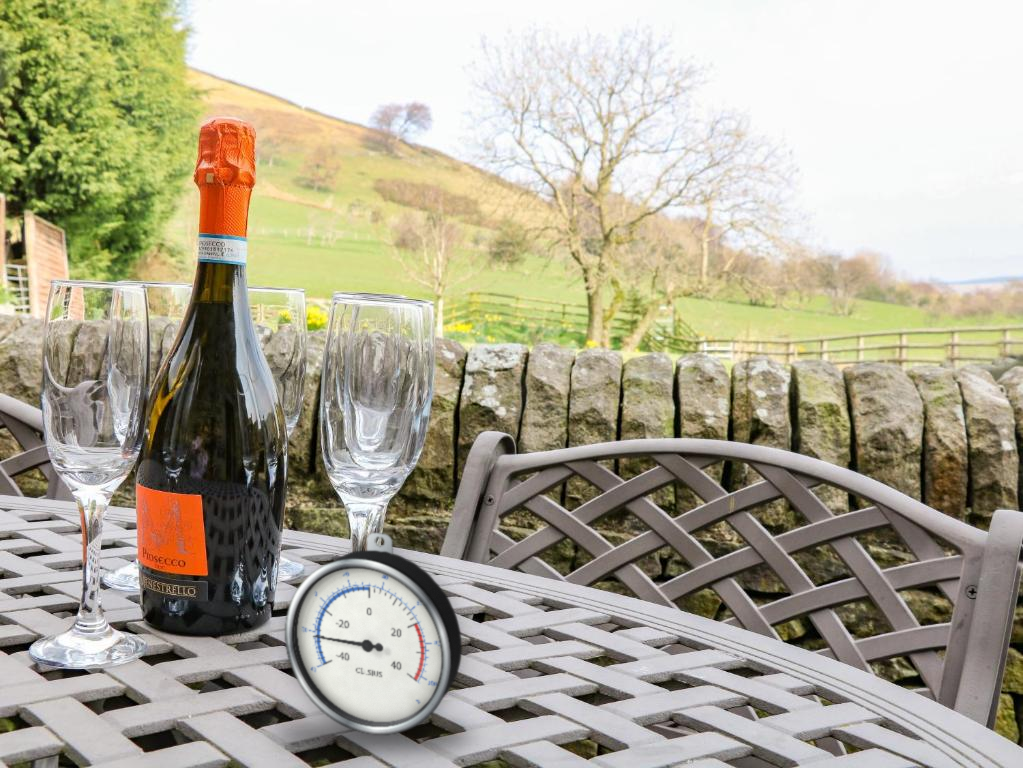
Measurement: -30 °C
